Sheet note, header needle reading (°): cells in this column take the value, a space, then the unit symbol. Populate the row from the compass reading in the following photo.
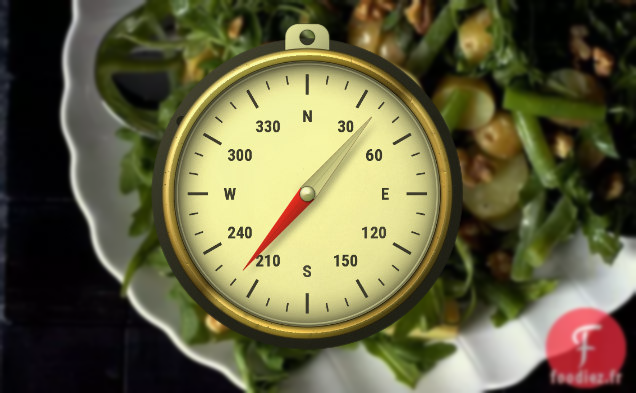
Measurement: 220 °
